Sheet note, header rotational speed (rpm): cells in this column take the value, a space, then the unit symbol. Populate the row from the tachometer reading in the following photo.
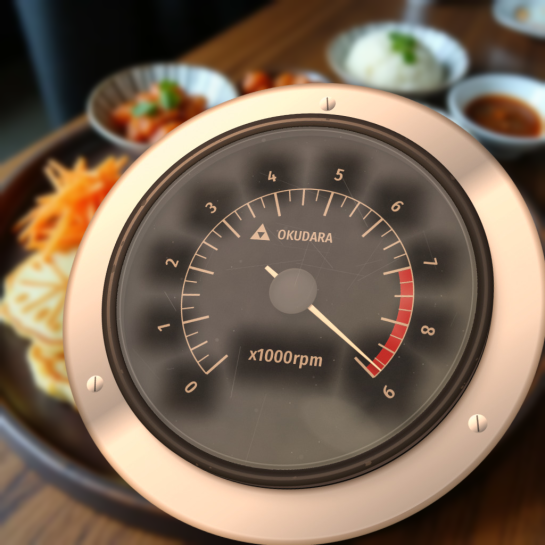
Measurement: 8875 rpm
